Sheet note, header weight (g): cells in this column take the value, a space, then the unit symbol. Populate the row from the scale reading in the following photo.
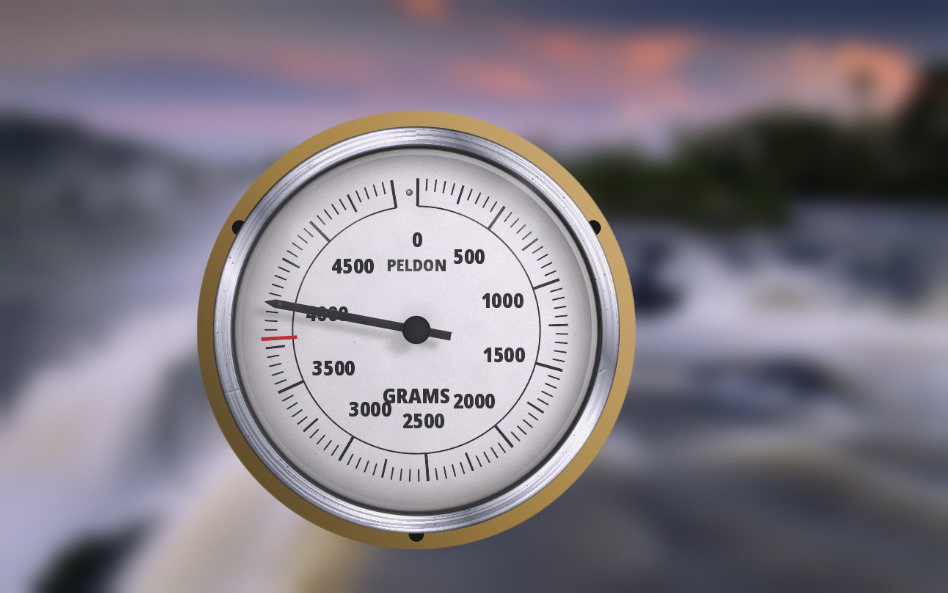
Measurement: 4000 g
